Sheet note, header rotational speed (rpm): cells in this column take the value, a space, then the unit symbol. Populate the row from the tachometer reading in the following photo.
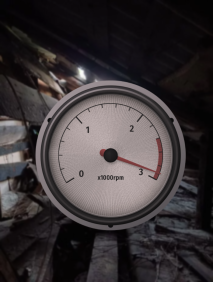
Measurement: 2900 rpm
